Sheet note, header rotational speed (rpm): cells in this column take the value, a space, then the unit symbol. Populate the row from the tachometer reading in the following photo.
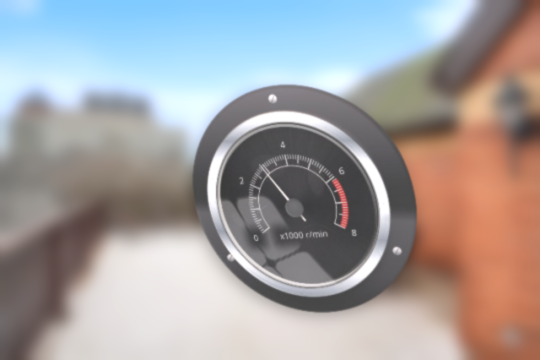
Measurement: 3000 rpm
